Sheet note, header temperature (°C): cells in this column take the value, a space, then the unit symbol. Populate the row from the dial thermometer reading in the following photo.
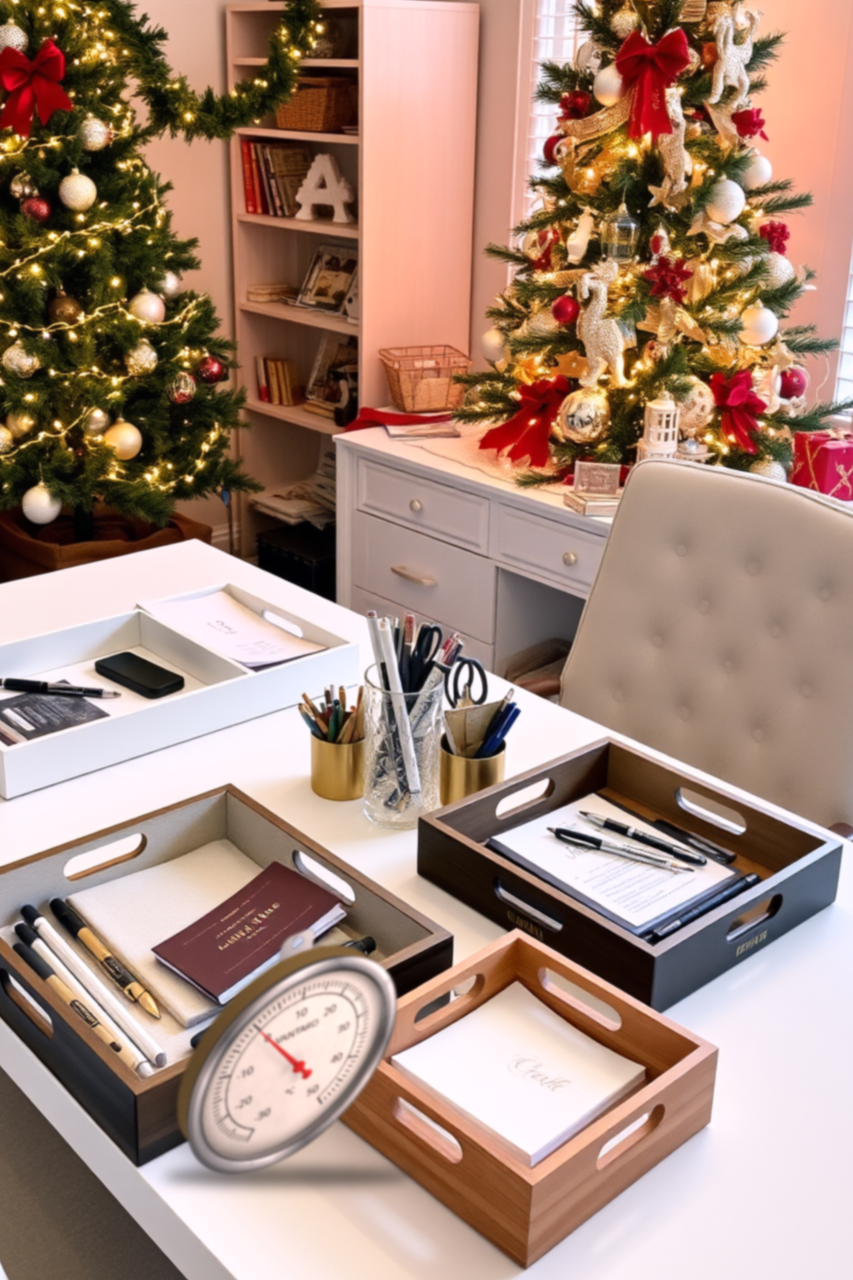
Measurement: 0 °C
